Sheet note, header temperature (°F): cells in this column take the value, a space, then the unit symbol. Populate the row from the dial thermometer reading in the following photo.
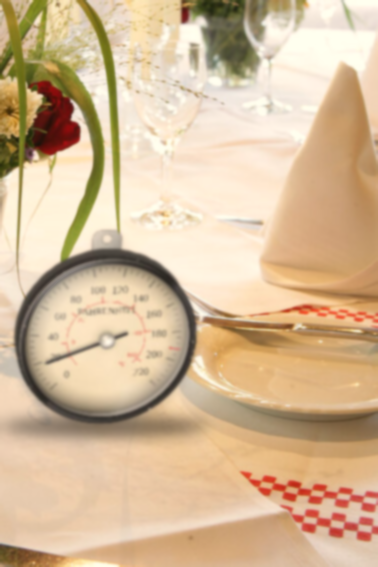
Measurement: 20 °F
